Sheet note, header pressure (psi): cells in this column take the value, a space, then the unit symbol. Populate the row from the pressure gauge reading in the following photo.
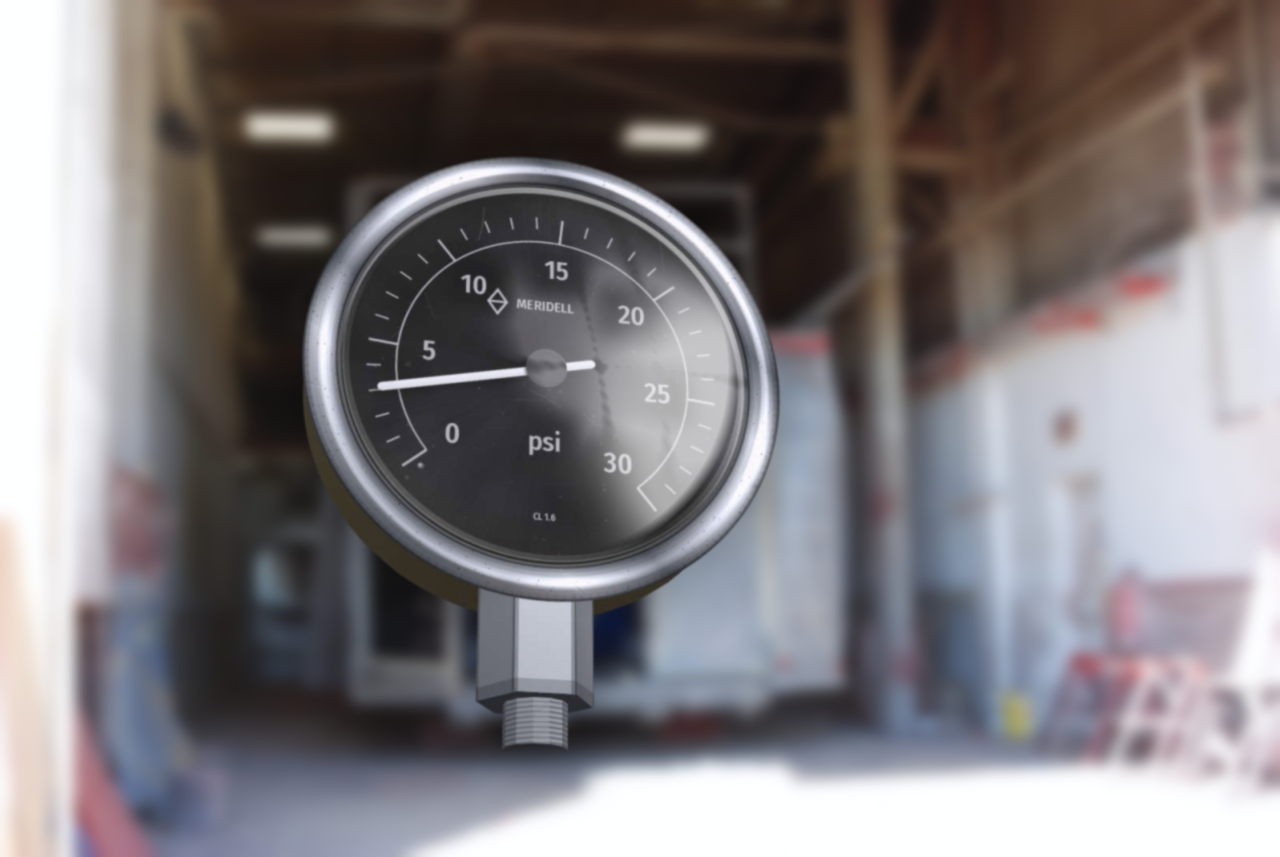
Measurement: 3 psi
